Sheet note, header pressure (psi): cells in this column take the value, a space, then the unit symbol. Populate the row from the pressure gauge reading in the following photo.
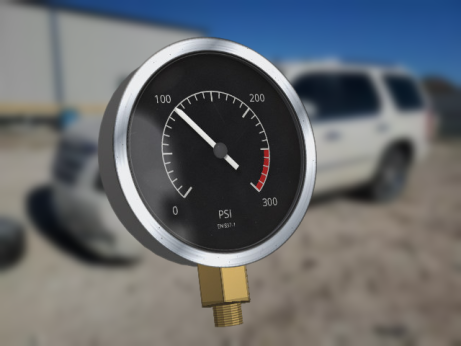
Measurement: 100 psi
